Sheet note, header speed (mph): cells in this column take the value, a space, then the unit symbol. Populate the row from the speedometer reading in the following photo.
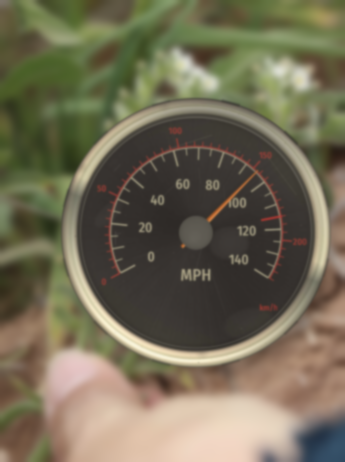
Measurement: 95 mph
